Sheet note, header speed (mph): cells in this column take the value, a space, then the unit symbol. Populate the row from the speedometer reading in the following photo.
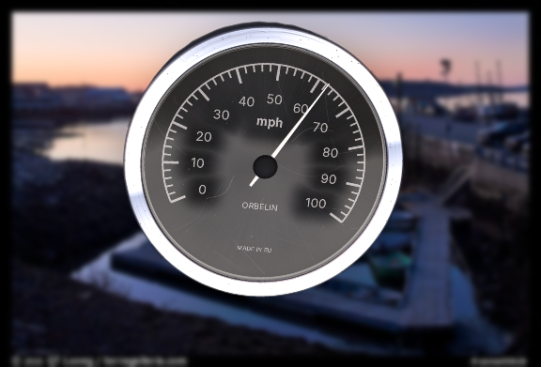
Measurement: 62 mph
